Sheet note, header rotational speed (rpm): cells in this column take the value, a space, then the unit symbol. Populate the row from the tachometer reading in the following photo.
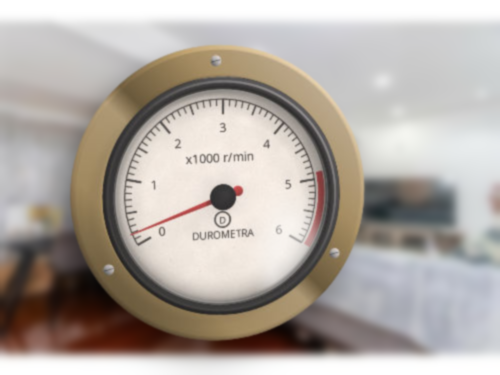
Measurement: 200 rpm
